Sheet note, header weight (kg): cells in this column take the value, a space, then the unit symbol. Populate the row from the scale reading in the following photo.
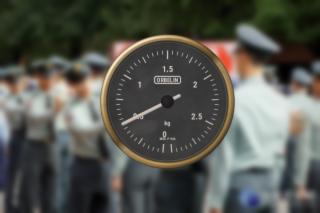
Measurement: 0.5 kg
